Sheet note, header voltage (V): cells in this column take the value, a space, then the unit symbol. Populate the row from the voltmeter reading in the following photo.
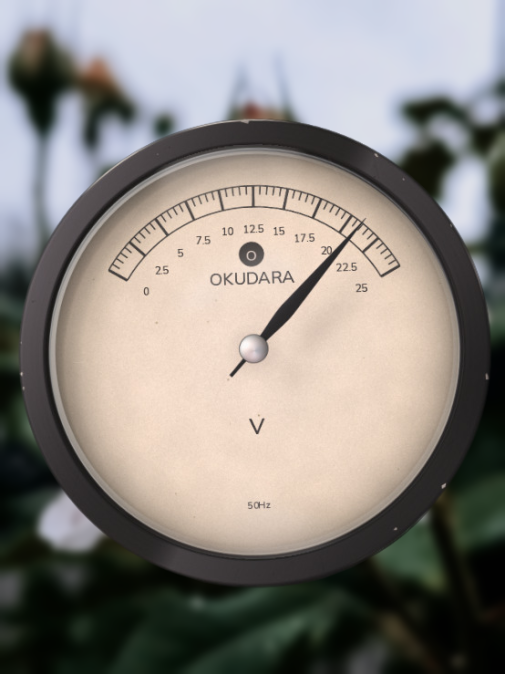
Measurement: 21 V
